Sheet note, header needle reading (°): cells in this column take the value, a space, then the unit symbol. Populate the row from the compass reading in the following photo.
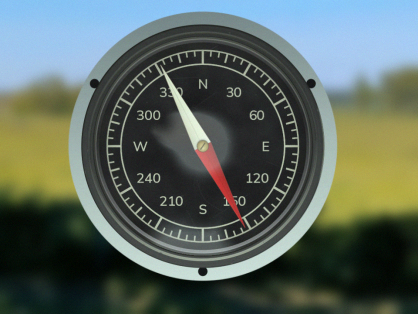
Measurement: 152.5 °
